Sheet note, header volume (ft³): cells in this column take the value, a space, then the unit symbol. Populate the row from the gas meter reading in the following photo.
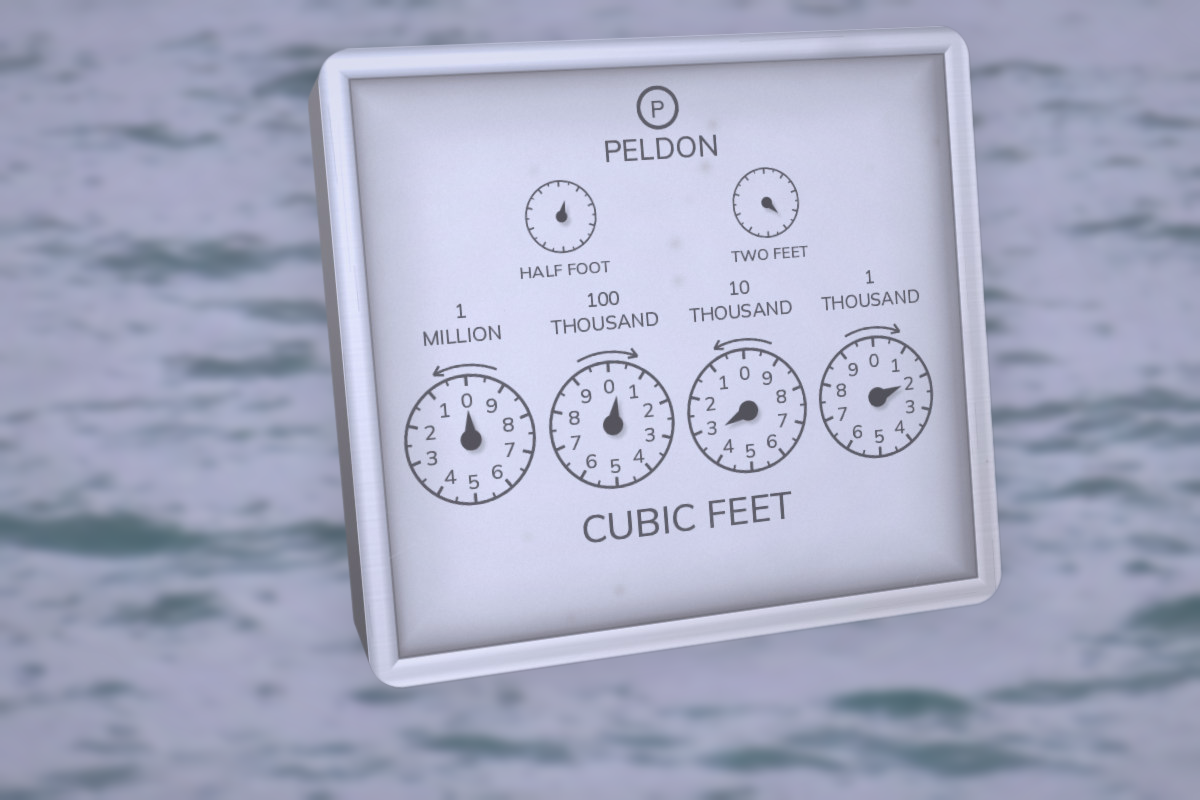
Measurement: 3200 ft³
